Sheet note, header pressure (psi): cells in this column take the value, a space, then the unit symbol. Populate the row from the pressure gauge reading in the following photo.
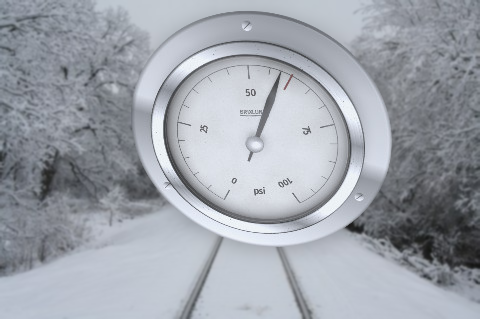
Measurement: 57.5 psi
